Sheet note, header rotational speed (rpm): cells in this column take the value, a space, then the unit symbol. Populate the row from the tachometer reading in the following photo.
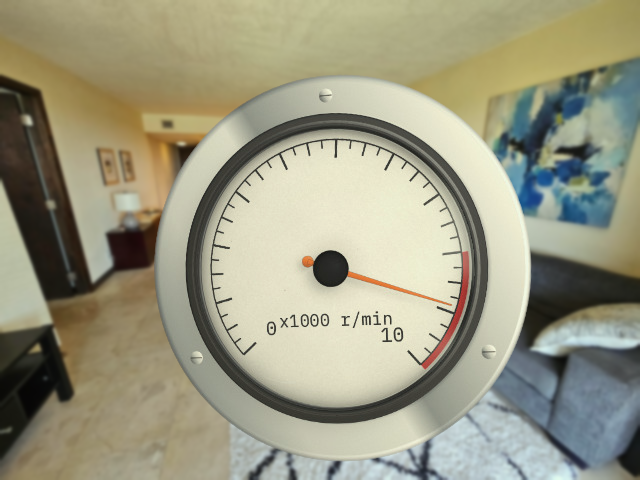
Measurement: 8875 rpm
